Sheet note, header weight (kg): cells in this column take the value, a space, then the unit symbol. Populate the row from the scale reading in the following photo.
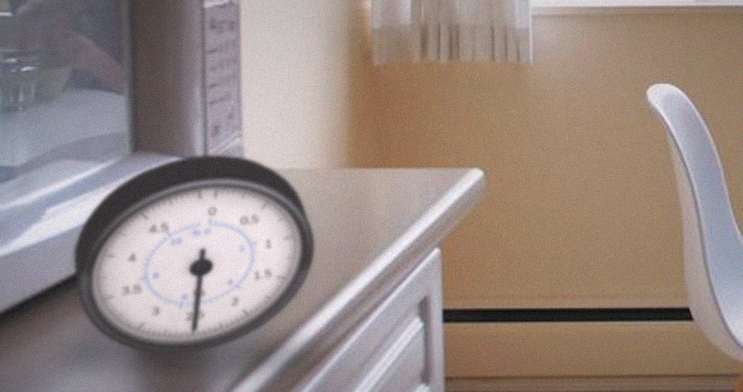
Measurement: 2.5 kg
